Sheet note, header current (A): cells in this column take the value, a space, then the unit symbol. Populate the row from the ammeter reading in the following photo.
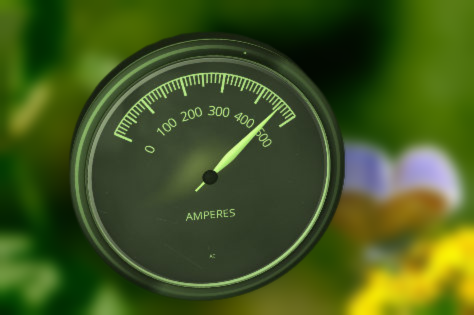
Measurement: 450 A
